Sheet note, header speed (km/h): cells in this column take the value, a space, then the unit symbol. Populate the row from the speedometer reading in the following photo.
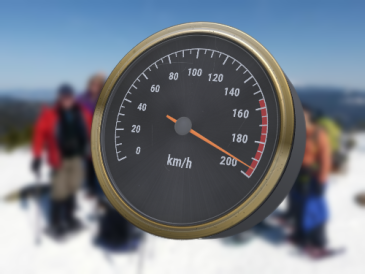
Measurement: 195 km/h
